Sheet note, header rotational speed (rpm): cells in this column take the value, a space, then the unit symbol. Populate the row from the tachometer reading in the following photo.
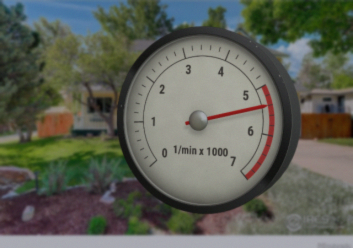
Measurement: 5400 rpm
